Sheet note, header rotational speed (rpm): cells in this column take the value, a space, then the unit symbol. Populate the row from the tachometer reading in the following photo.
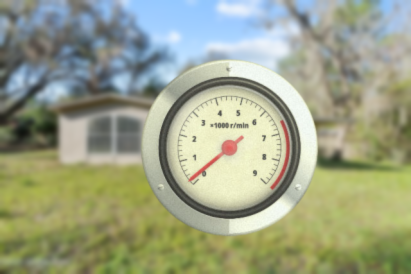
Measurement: 200 rpm
